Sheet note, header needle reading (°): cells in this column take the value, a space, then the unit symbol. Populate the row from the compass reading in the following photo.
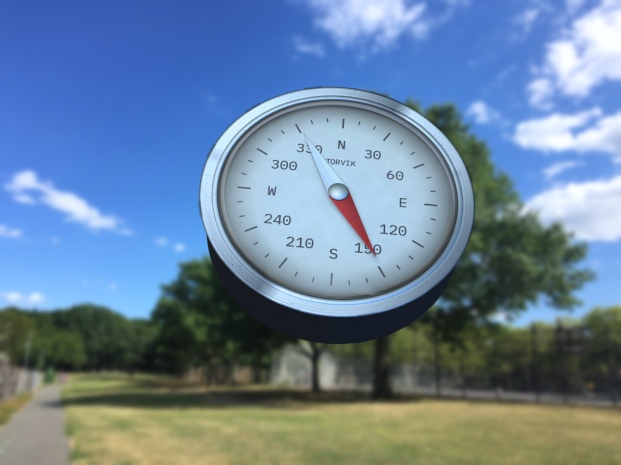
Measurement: 150 °
